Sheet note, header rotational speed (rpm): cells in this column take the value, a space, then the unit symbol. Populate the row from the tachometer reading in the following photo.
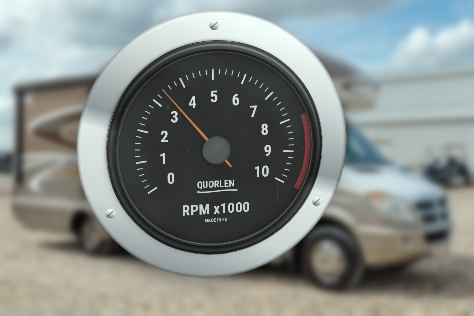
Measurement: 3400 rpm
